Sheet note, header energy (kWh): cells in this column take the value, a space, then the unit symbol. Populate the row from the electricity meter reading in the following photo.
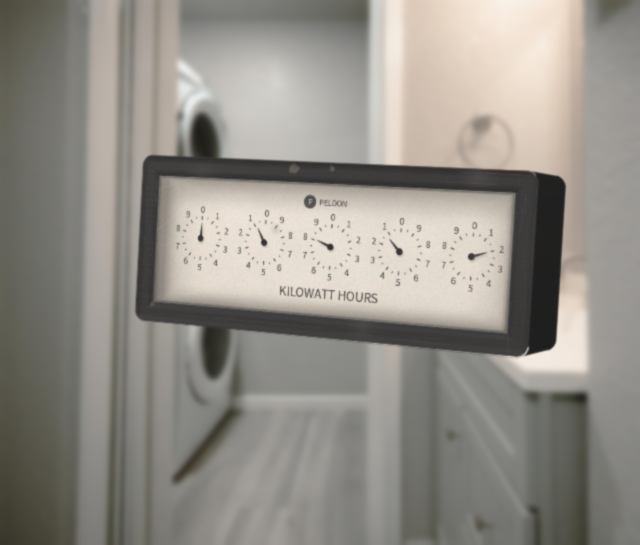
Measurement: 812 kWh
